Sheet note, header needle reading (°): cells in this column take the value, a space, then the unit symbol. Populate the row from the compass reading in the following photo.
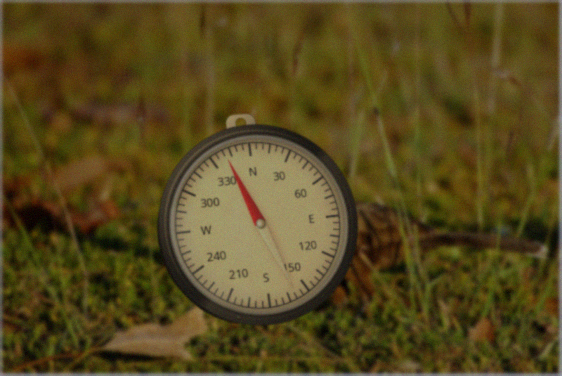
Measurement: 340 °
